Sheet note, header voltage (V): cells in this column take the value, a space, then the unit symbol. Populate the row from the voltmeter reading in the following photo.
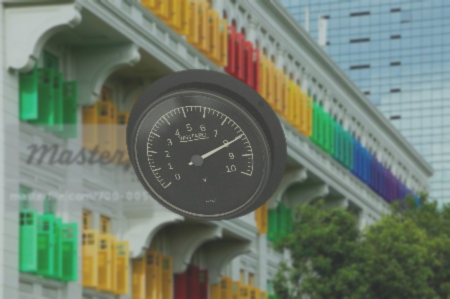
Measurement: 8 V
